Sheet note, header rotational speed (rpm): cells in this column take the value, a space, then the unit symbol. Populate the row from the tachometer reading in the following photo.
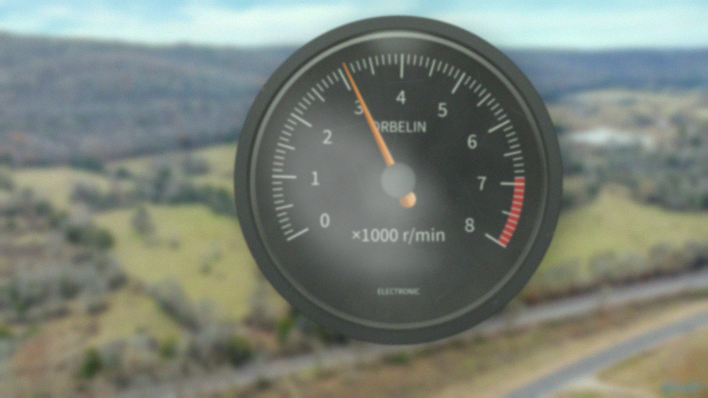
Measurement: 3100 rpm
